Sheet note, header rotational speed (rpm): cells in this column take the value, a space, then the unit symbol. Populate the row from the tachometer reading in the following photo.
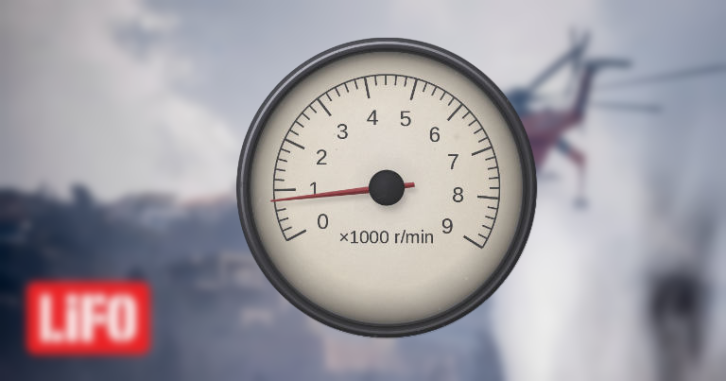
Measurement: 800 rpm
